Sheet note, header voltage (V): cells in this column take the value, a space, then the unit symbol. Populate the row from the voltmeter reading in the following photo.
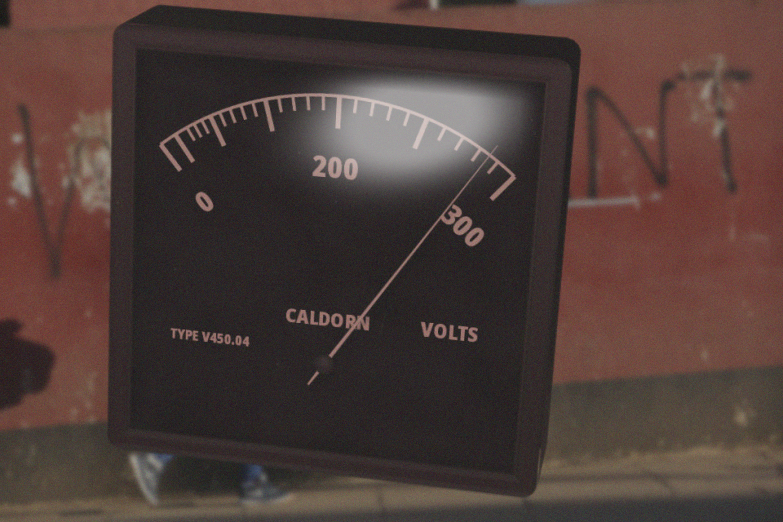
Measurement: 285 V
